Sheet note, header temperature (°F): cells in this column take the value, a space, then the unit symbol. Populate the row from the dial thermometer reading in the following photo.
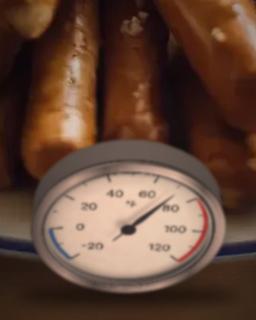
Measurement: 70 °F
